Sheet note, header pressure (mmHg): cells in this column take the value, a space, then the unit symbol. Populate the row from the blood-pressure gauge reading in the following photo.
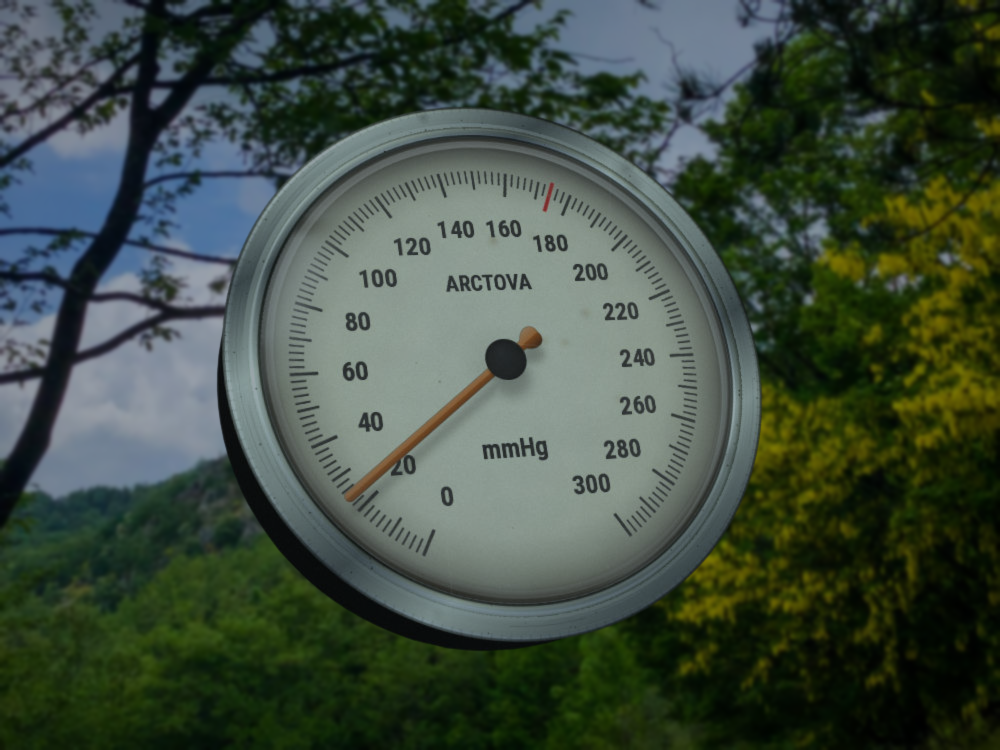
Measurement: 24 mmHg
